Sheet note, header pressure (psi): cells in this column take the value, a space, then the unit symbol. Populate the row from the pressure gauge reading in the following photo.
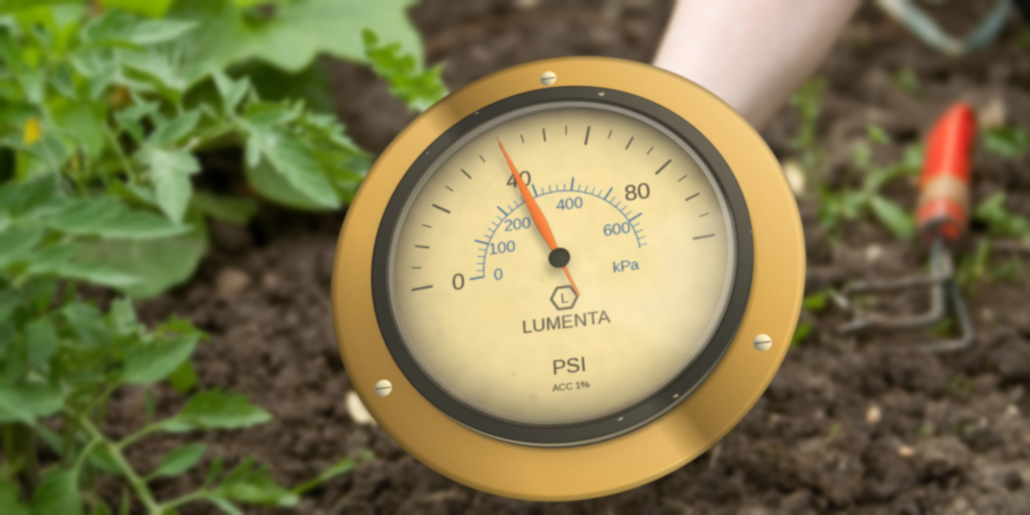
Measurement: 40 psi
